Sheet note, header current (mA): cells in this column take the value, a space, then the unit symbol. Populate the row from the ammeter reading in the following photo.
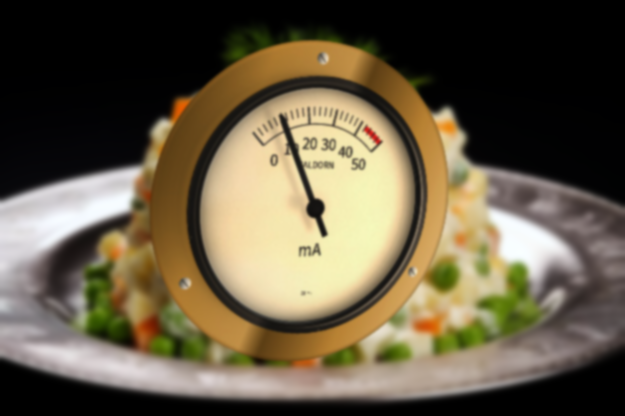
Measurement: 10 mA
